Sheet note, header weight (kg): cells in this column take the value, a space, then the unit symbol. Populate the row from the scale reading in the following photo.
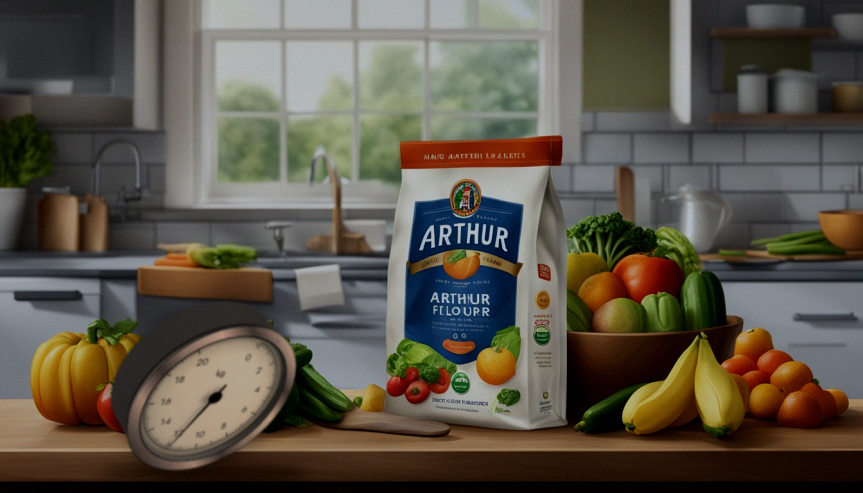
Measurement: 12 kg
